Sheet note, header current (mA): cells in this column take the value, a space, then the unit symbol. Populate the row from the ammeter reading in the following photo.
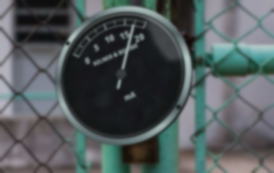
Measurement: 17.5 mA
